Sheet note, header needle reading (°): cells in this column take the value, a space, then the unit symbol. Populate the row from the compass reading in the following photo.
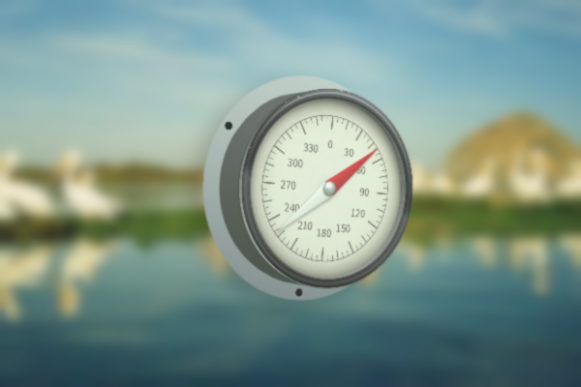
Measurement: 50 °
